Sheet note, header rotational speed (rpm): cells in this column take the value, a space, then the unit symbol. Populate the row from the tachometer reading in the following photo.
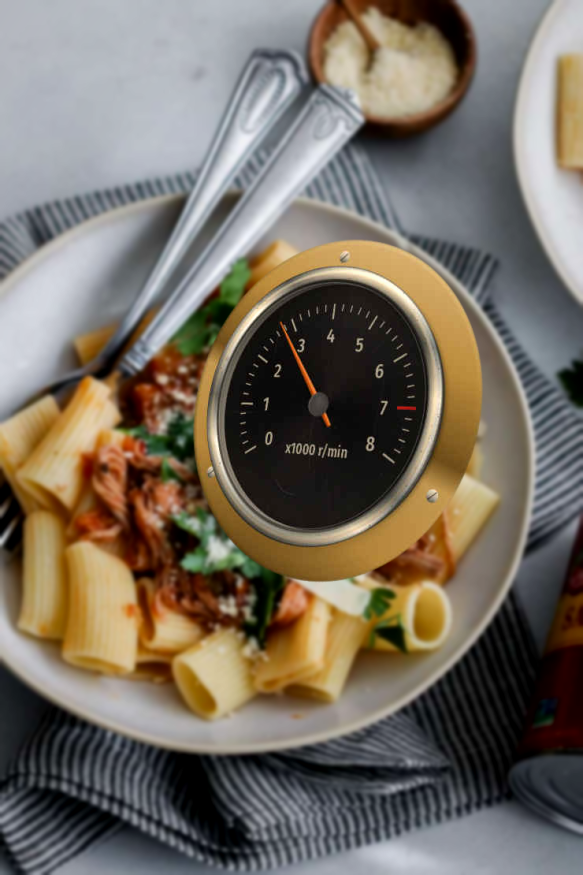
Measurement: 2800 rpm
